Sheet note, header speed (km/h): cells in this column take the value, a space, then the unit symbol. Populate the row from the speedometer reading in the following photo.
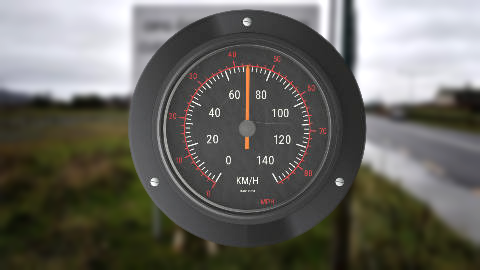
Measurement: 70 km/h
